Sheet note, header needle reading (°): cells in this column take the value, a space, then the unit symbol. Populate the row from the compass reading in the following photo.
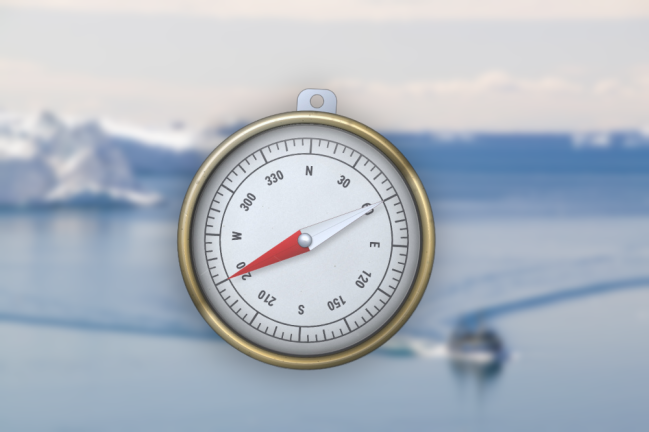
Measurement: 240 °
